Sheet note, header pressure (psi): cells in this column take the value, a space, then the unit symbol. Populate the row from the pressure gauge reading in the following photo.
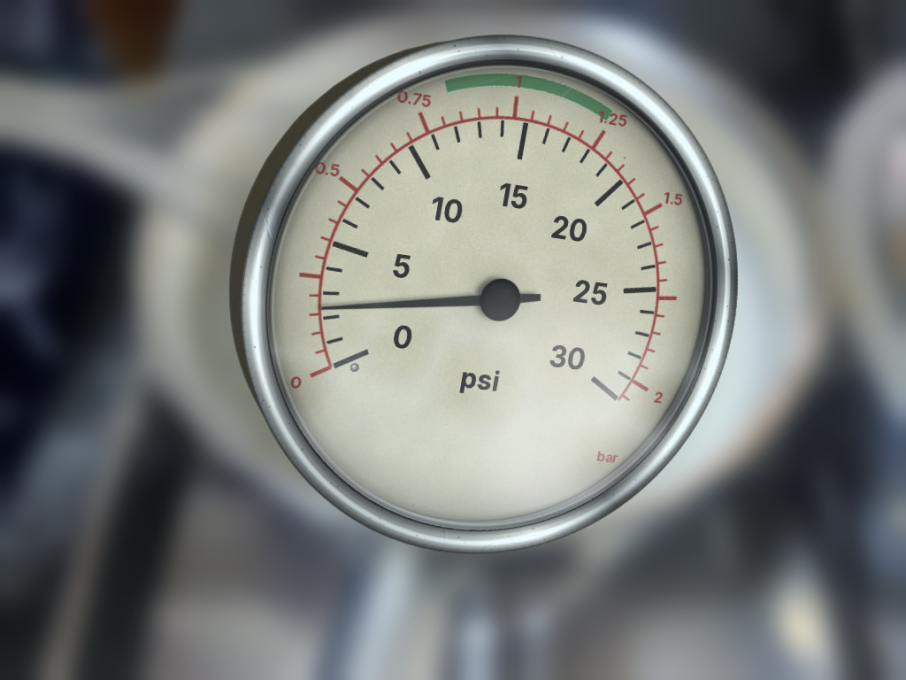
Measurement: 2.5 psi
